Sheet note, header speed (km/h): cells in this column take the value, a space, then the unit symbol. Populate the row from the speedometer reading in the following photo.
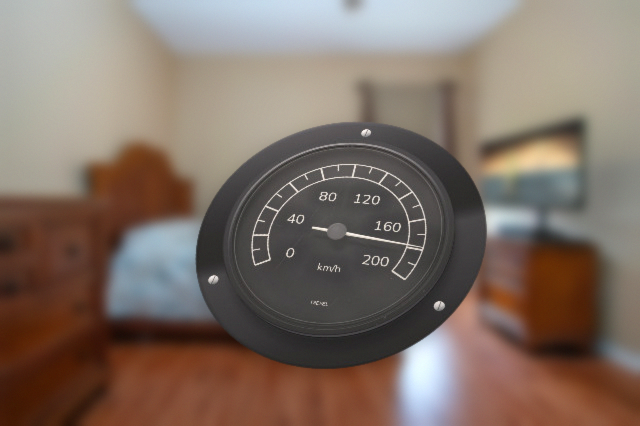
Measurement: 180 km/h
